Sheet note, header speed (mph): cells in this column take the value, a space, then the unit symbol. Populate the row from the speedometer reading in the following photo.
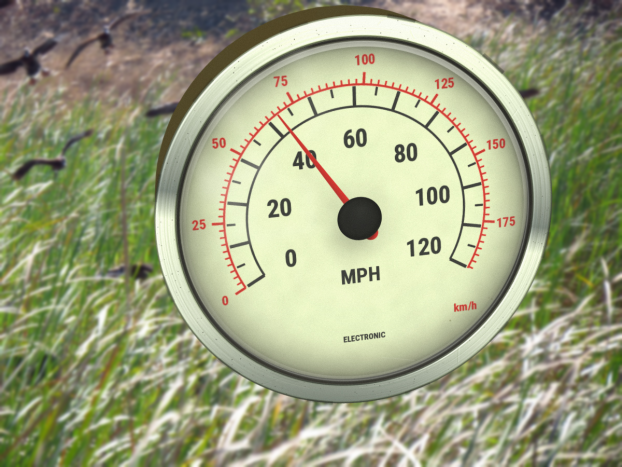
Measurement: 42.5 mph
